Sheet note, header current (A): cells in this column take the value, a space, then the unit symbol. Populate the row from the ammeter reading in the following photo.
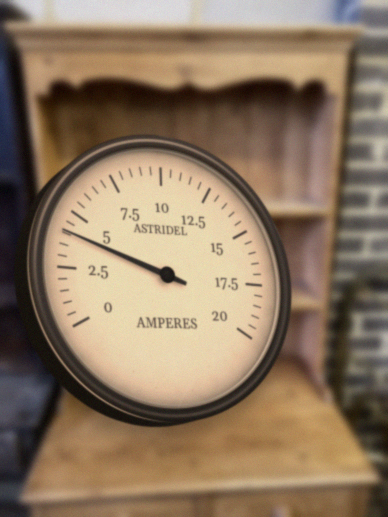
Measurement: 4 A
